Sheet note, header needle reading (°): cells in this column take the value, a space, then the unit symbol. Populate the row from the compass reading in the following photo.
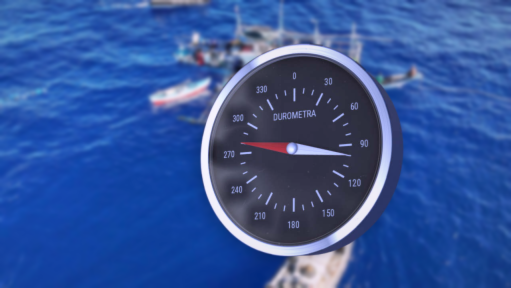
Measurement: 280 °
